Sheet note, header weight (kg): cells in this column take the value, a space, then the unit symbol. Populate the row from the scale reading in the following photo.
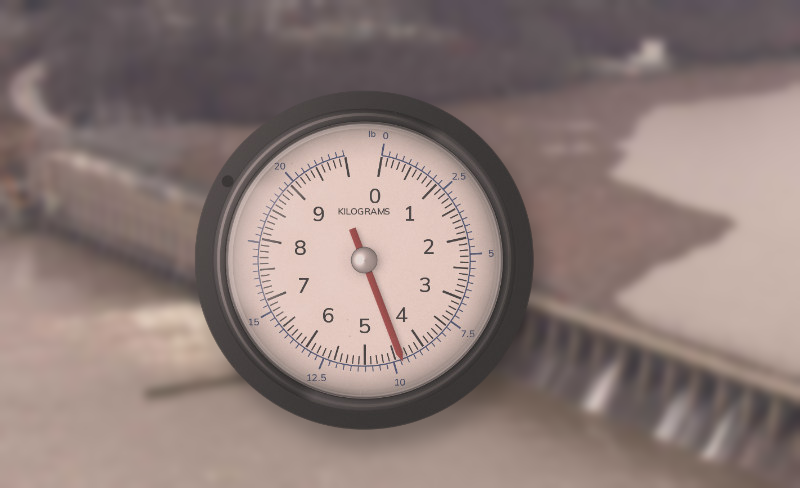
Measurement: 4.4 kg
